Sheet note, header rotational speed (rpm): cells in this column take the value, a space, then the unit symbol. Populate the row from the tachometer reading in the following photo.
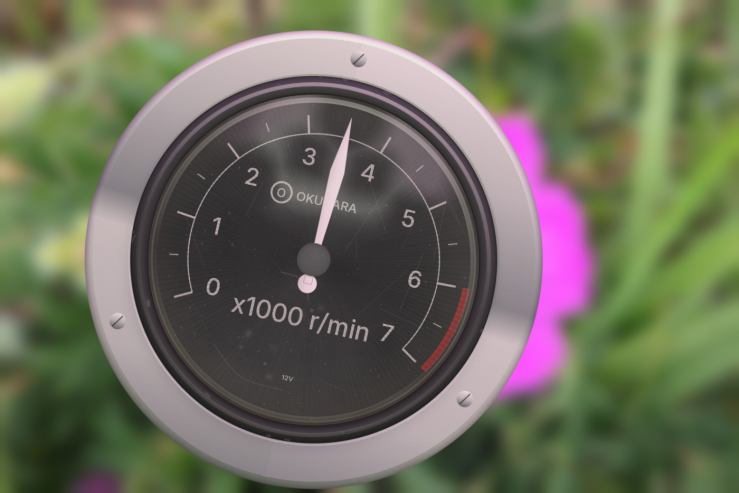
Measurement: 3500 rpm
